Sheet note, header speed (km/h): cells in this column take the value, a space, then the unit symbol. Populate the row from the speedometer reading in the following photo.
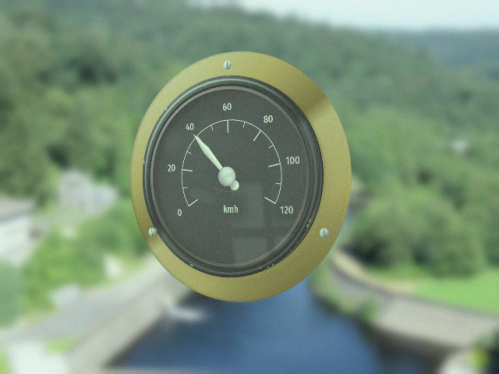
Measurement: 40 km/h
